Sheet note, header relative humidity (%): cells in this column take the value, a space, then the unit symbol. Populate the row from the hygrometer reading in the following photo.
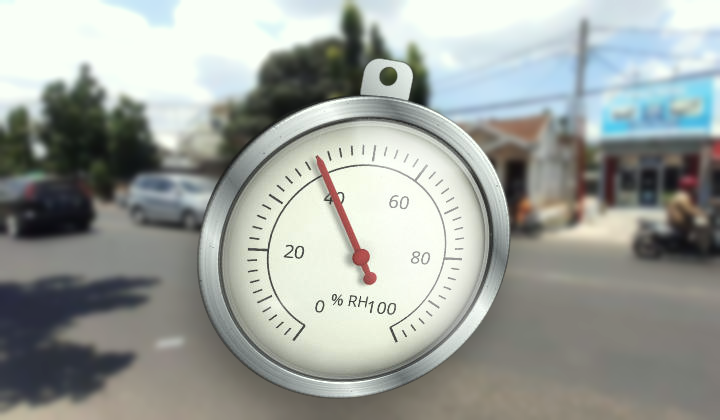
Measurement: 40 %
